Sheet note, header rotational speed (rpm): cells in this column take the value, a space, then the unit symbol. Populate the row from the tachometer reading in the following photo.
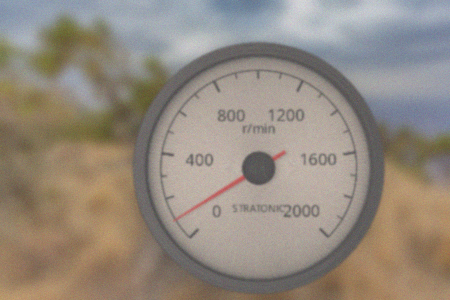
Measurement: 100 rpm
